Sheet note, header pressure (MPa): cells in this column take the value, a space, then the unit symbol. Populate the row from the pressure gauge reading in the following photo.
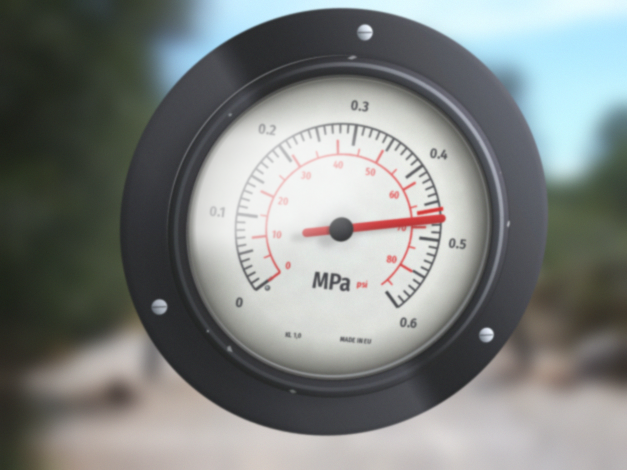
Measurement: 0.47 MPa
